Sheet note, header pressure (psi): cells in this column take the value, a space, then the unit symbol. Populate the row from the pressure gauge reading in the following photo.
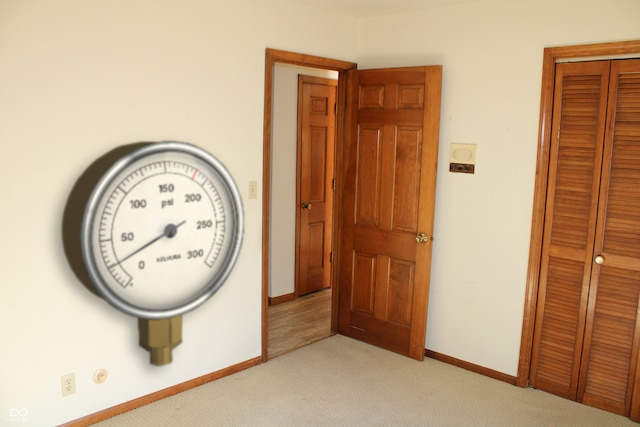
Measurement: 25 psi
